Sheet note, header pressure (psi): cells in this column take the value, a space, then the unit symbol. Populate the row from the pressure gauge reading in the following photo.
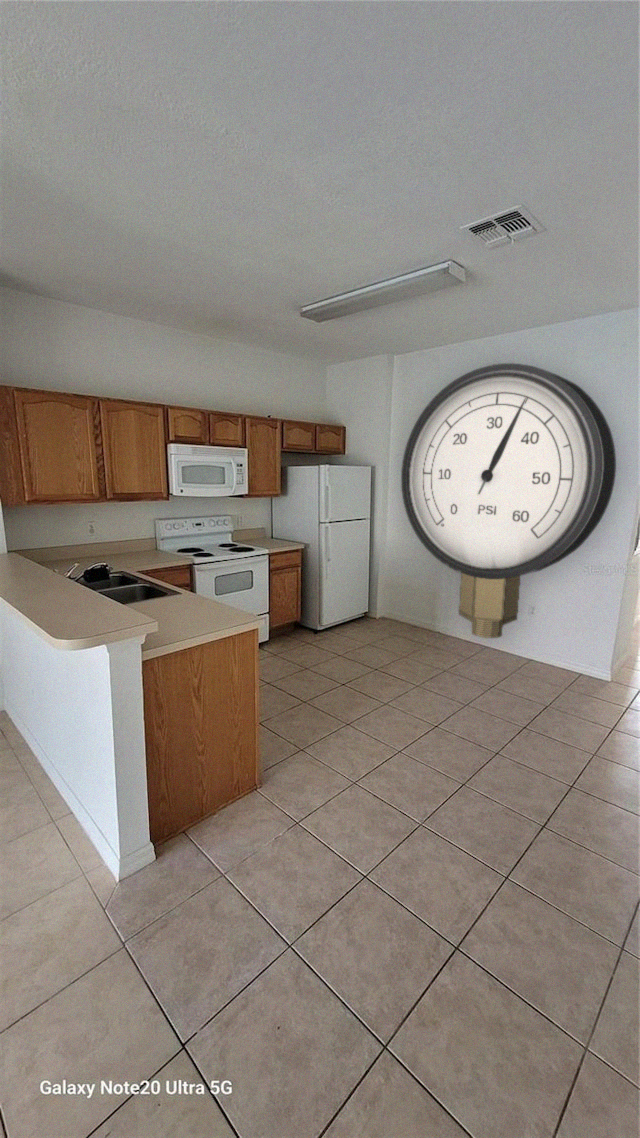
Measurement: 35 psi
